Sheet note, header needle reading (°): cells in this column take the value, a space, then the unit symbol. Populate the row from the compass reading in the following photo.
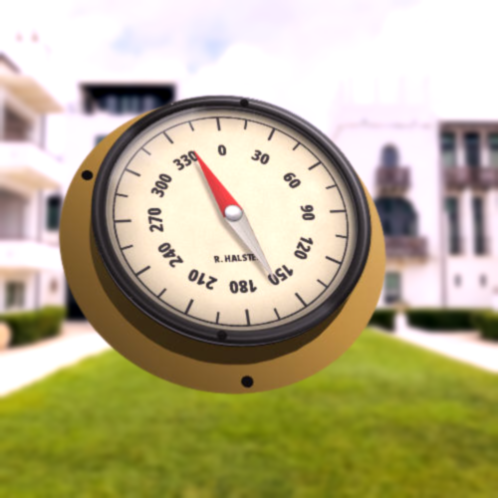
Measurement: 337.5 °
